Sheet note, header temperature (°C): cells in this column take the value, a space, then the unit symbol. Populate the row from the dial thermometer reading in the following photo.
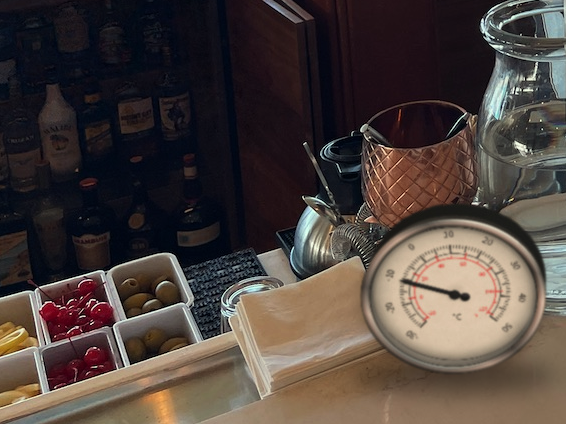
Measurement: -10 °C
